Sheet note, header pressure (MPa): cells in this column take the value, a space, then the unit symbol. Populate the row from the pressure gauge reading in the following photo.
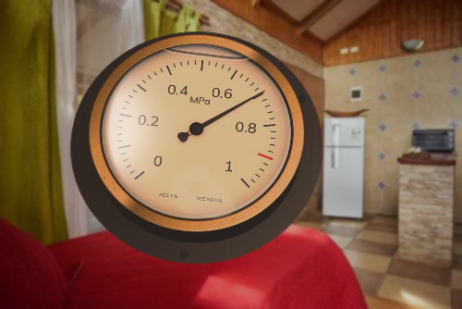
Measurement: 0.7 MPa
